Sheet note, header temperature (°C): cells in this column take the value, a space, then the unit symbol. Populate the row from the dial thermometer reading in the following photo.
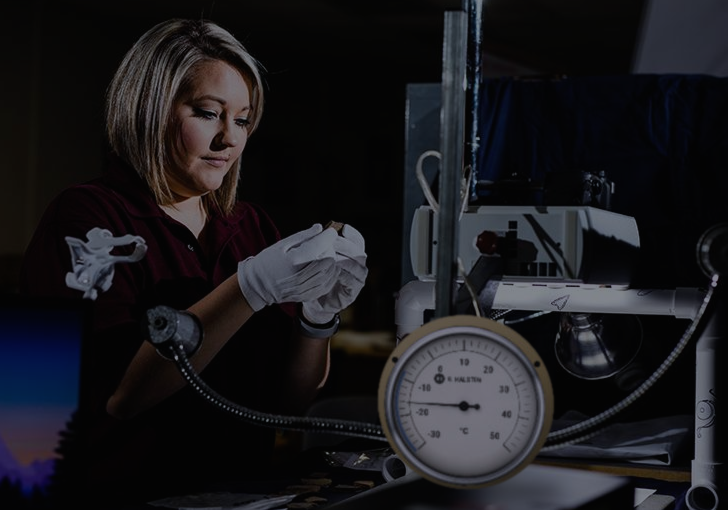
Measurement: -16 °C
